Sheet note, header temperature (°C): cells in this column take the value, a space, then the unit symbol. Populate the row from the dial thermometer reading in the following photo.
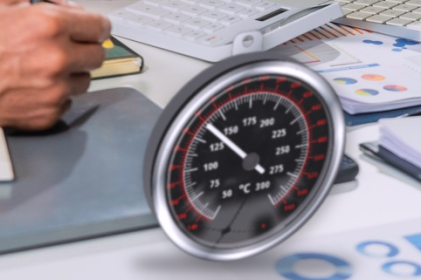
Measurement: 137.5 °C
